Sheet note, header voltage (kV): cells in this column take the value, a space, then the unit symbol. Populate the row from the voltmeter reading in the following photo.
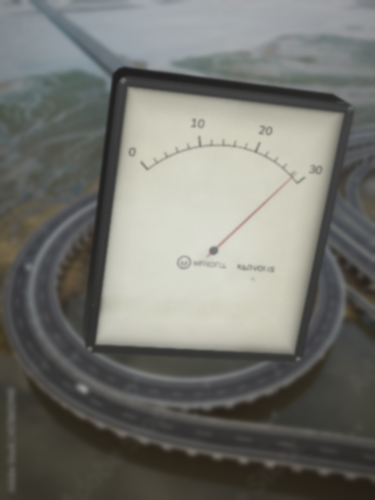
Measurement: 28 kV
